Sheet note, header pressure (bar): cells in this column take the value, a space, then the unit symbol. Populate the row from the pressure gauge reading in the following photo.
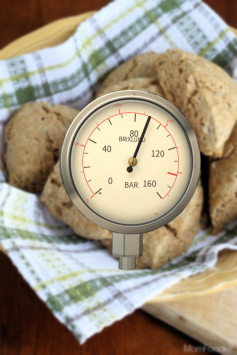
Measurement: 90 bar
